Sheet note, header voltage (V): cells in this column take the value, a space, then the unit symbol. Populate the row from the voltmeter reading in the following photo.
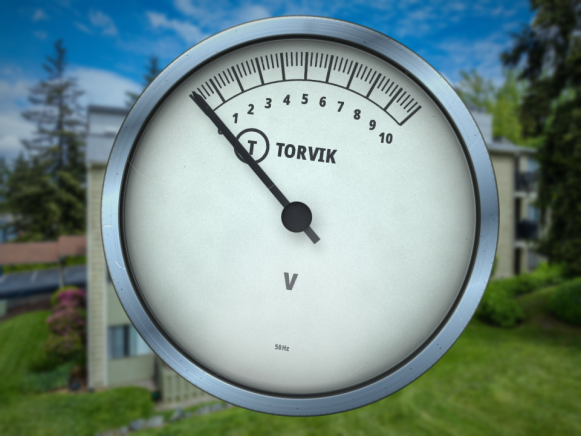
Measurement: 0.2 V
